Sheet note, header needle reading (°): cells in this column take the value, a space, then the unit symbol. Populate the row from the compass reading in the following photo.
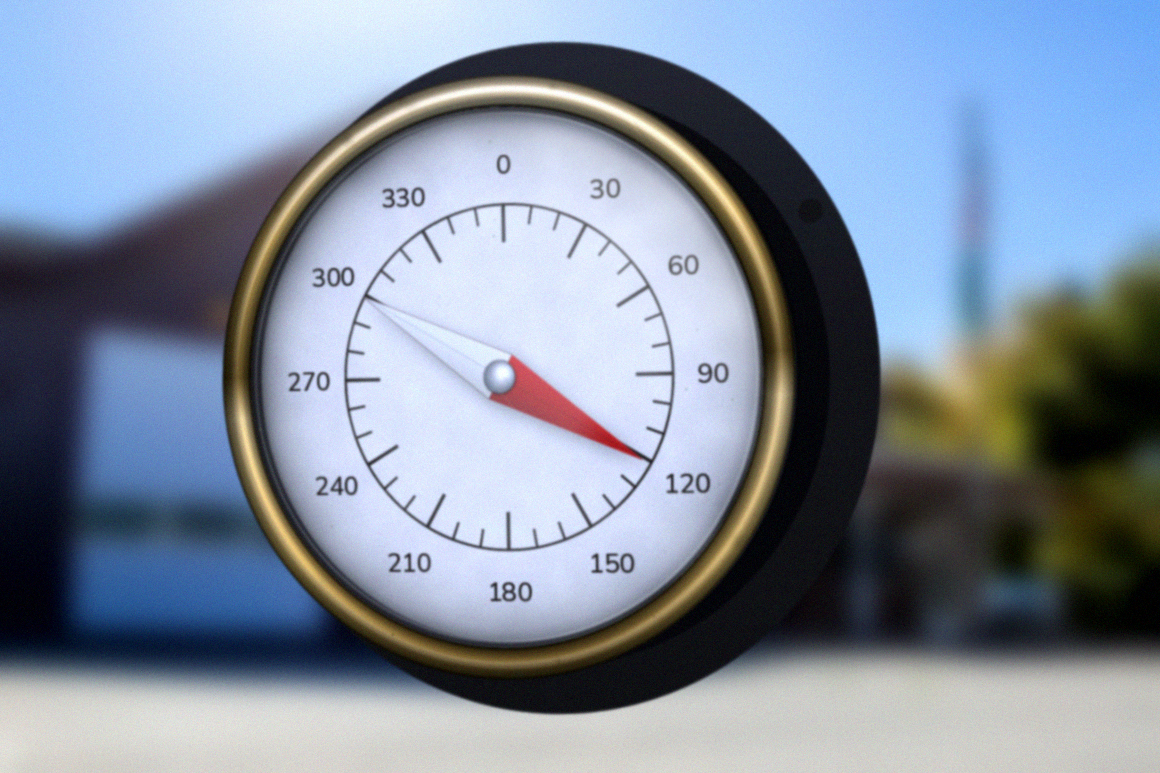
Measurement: 120 °
